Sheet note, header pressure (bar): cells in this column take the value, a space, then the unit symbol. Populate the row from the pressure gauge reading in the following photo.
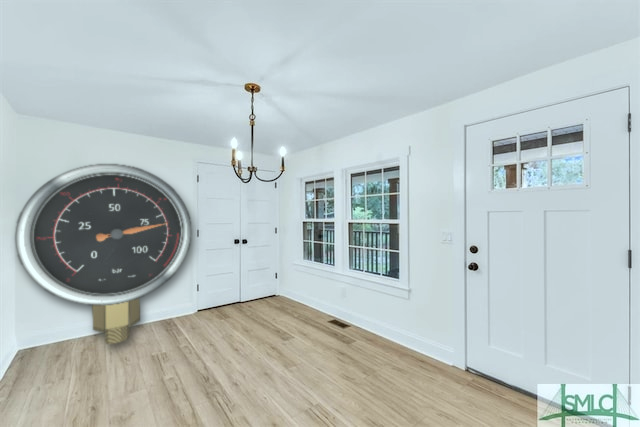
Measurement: 80 bar
